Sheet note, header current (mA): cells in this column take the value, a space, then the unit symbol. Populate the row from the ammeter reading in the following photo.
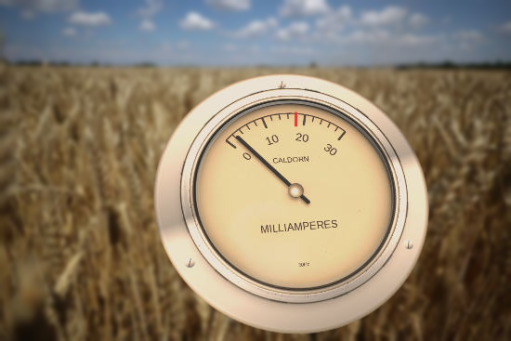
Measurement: 2 mA
